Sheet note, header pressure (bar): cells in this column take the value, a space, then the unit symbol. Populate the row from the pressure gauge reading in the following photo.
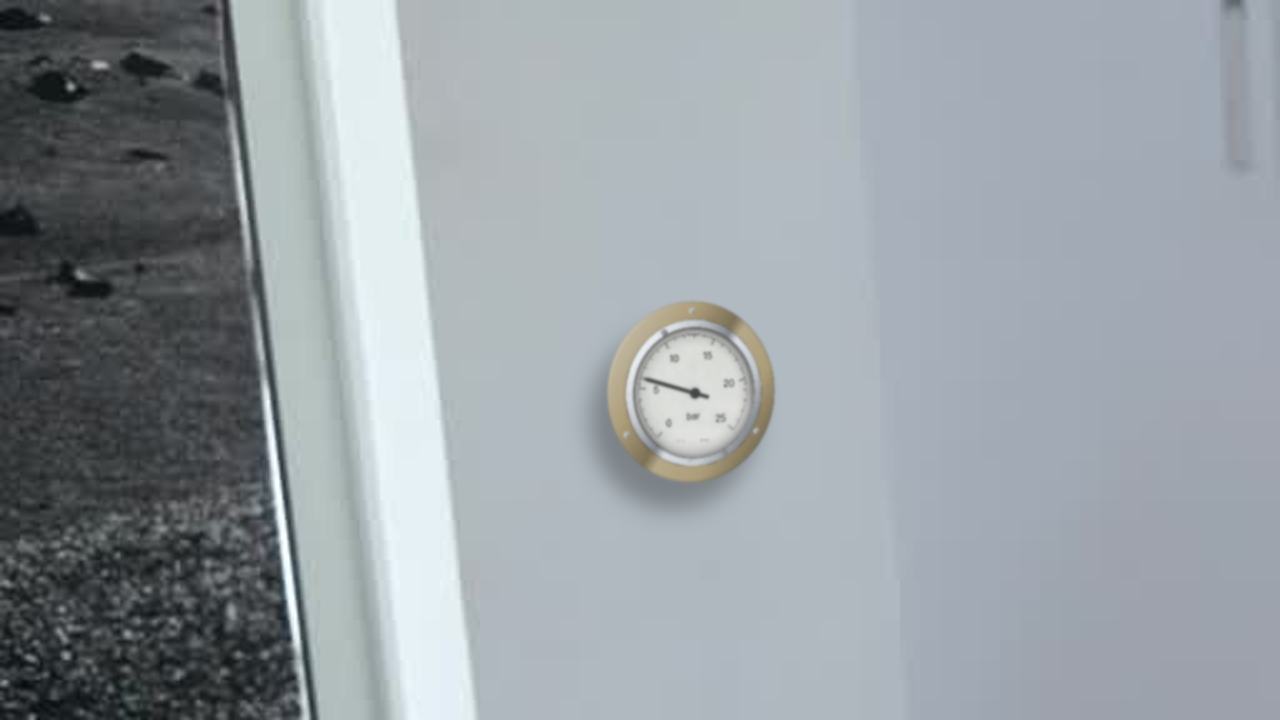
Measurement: 6 bar
